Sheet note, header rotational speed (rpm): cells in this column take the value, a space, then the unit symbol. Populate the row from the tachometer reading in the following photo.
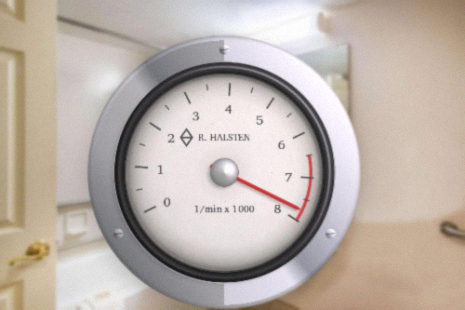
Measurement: 7750 rpm
